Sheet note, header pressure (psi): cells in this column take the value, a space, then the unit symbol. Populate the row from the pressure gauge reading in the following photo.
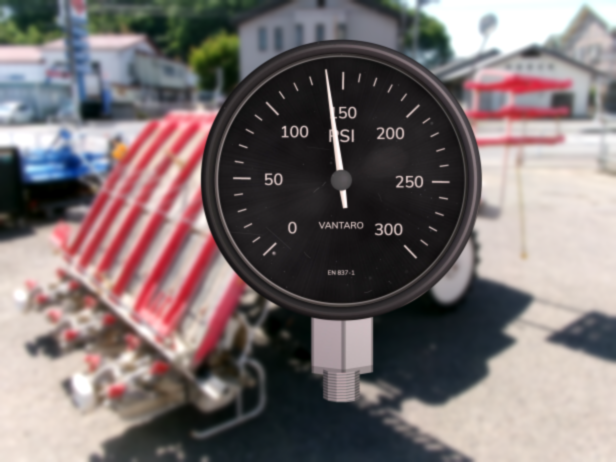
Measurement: 140 psi
